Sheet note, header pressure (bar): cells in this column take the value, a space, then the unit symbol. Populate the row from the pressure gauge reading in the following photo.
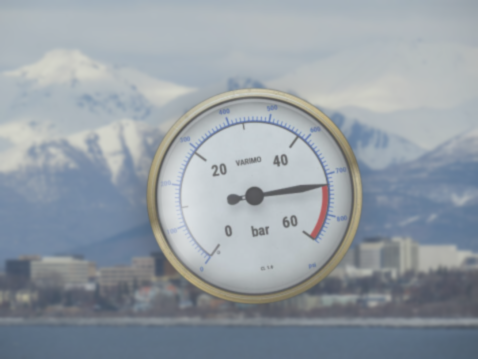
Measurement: 50 bar
